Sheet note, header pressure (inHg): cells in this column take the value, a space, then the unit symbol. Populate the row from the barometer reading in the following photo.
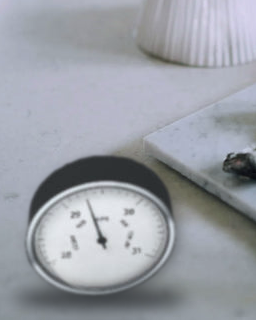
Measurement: 29.3 inHg
